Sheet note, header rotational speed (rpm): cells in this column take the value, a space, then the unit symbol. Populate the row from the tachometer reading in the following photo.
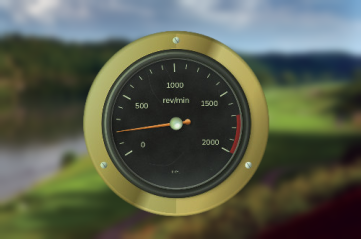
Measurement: 200 rpm
